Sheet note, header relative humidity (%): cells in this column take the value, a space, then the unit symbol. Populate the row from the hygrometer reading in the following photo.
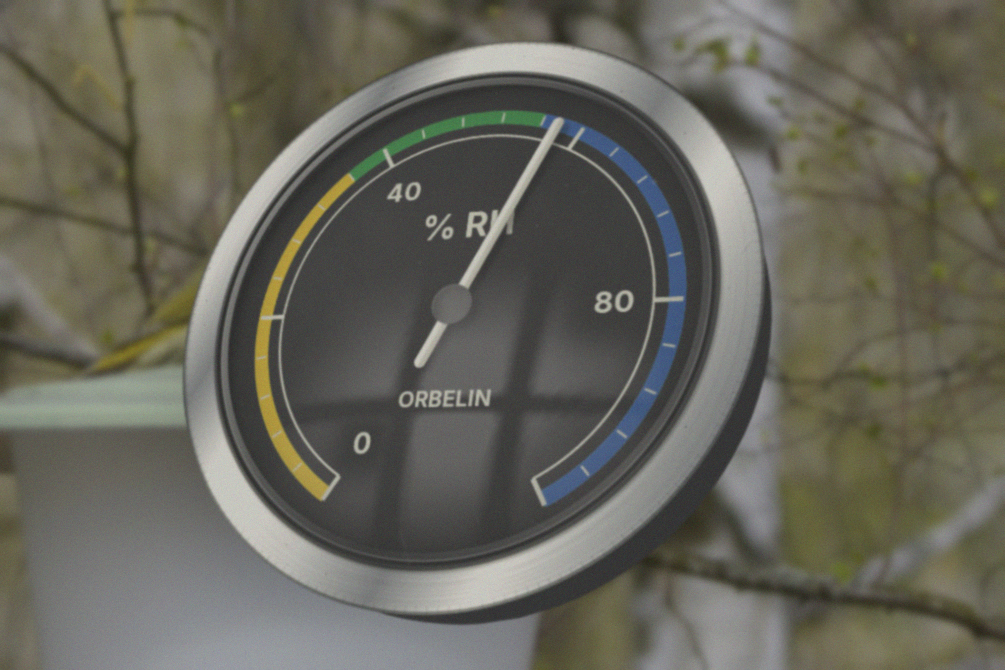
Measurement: 58 %
